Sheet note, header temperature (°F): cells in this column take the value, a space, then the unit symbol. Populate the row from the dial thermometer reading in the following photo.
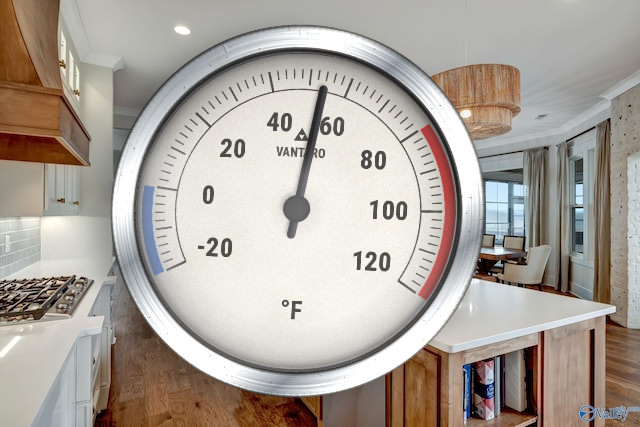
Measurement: 54 °F
